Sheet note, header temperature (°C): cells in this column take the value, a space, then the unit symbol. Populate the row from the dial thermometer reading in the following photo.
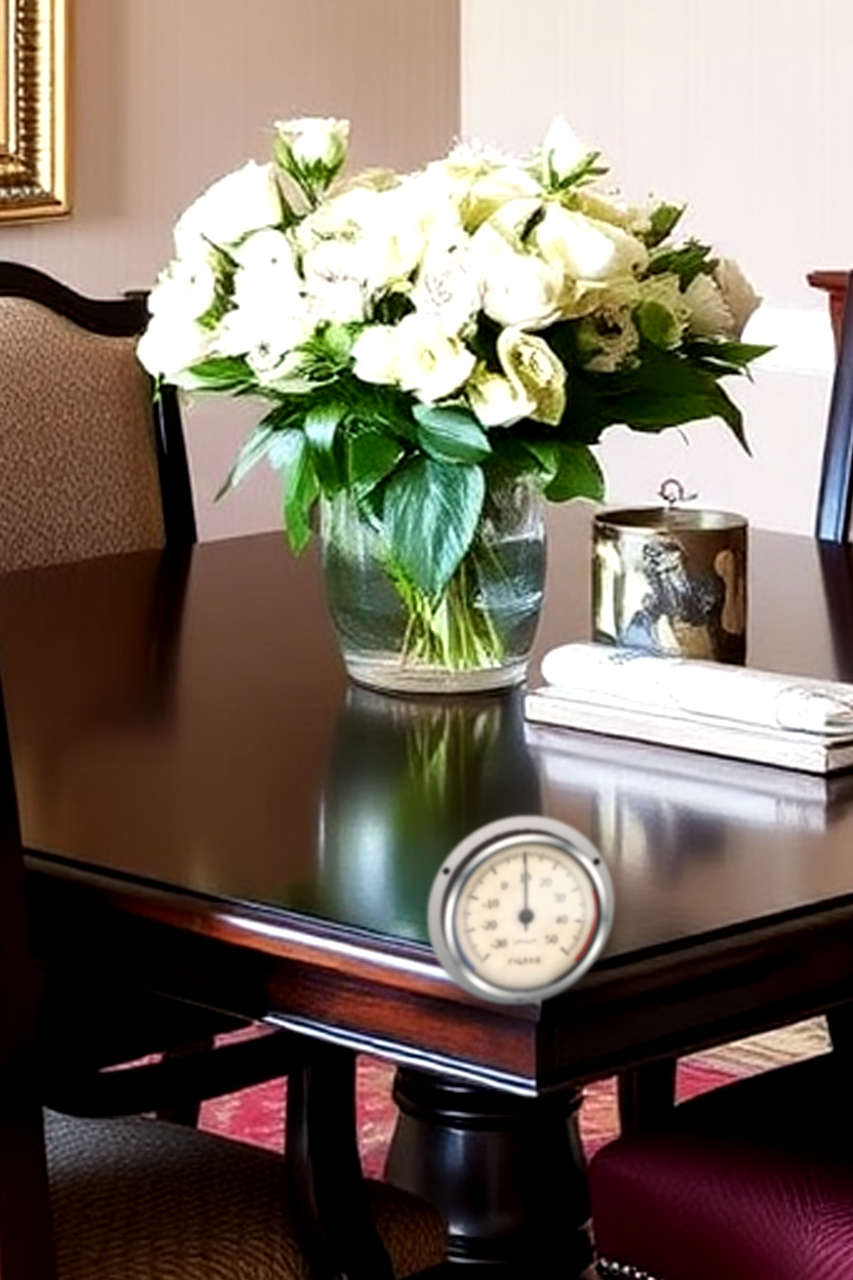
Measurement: 10 °C
